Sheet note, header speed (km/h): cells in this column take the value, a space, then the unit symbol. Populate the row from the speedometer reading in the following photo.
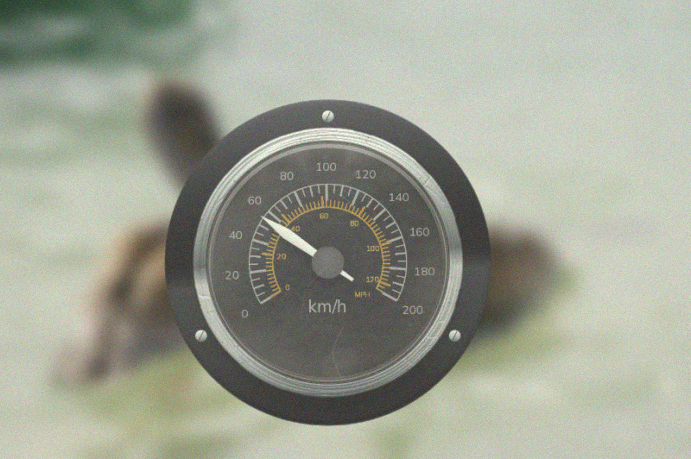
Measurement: 55 km/h
